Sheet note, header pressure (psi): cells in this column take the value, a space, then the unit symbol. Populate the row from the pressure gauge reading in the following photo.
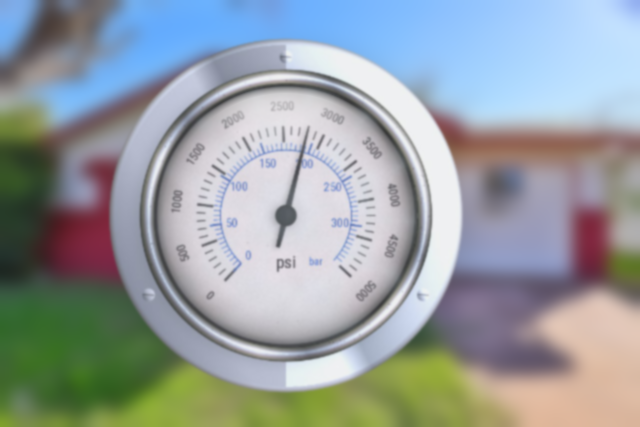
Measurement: 2800 psi
